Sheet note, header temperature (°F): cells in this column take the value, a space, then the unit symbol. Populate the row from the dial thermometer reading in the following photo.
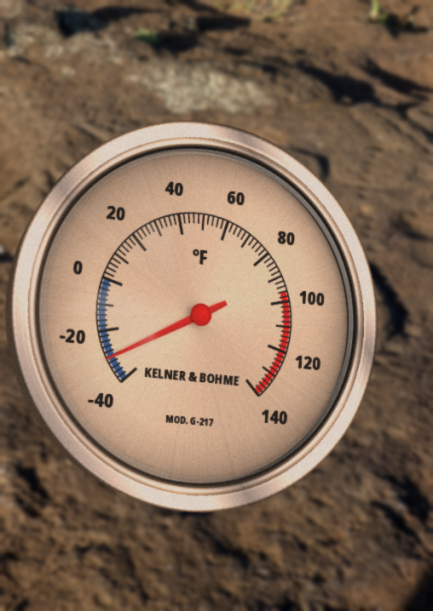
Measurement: -30 °F
